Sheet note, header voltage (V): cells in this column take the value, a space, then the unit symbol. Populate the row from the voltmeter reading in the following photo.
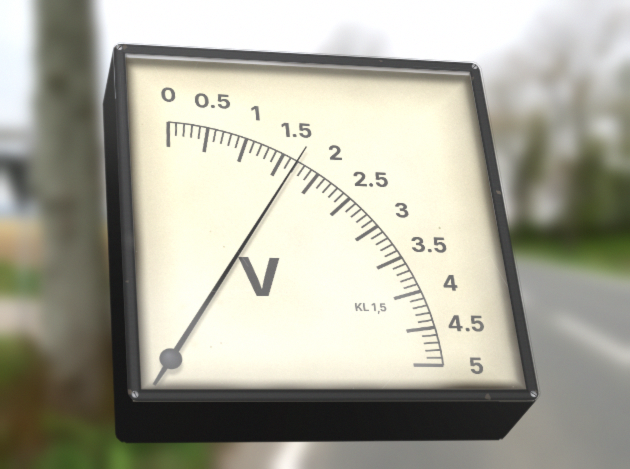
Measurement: 1.7 V
